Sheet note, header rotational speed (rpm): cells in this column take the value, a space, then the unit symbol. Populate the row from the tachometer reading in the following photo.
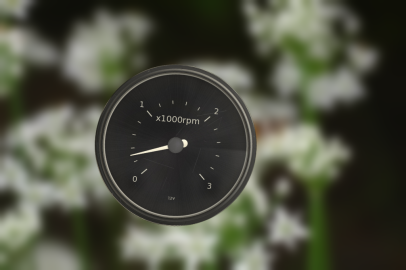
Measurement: 300 rpm
